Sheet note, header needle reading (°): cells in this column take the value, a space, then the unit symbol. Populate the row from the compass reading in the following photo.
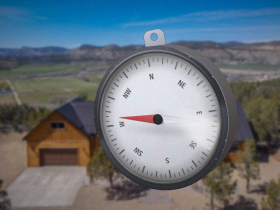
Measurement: 280 °
